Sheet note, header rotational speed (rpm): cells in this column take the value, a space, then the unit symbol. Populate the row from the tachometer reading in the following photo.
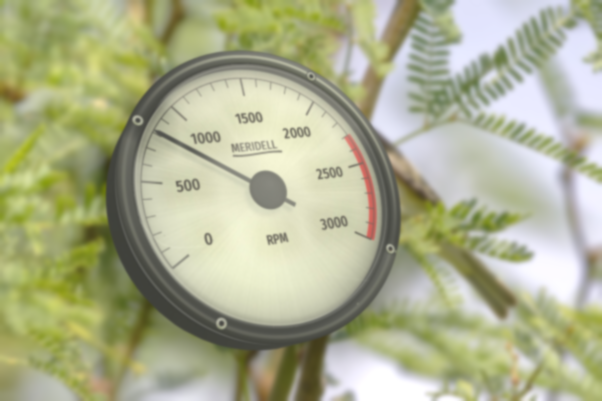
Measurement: 800 rpm
